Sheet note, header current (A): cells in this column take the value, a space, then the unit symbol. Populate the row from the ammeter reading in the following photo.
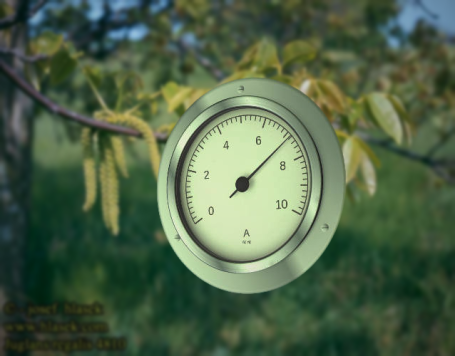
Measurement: 7.2 A
